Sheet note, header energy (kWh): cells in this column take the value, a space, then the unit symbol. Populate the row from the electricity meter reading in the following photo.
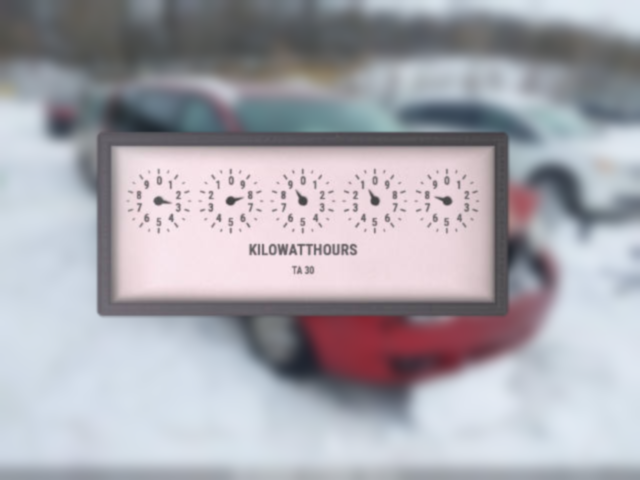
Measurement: 27908 kWh
